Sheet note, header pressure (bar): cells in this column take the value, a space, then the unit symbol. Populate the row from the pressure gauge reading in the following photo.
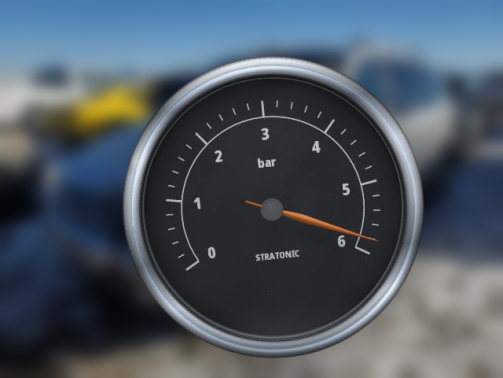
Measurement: 5.8 bar
